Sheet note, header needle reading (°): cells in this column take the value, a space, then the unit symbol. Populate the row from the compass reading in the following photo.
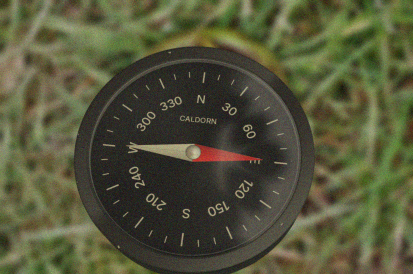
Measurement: 90 °
